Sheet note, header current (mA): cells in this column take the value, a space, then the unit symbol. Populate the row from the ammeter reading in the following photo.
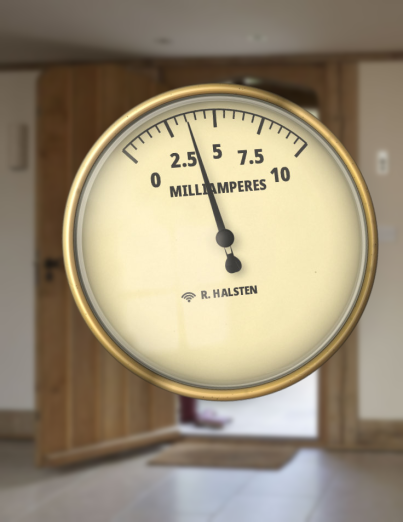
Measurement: 3.5 mA
